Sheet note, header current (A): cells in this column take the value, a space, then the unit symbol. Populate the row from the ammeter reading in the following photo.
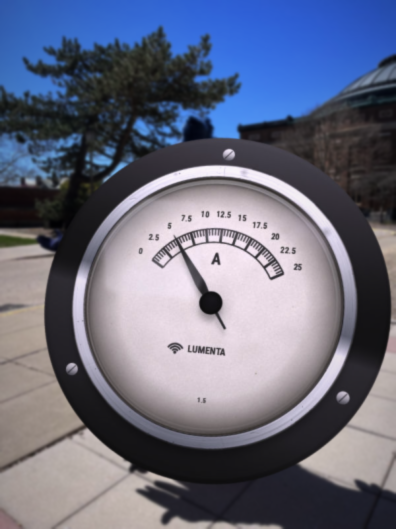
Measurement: 5 A
